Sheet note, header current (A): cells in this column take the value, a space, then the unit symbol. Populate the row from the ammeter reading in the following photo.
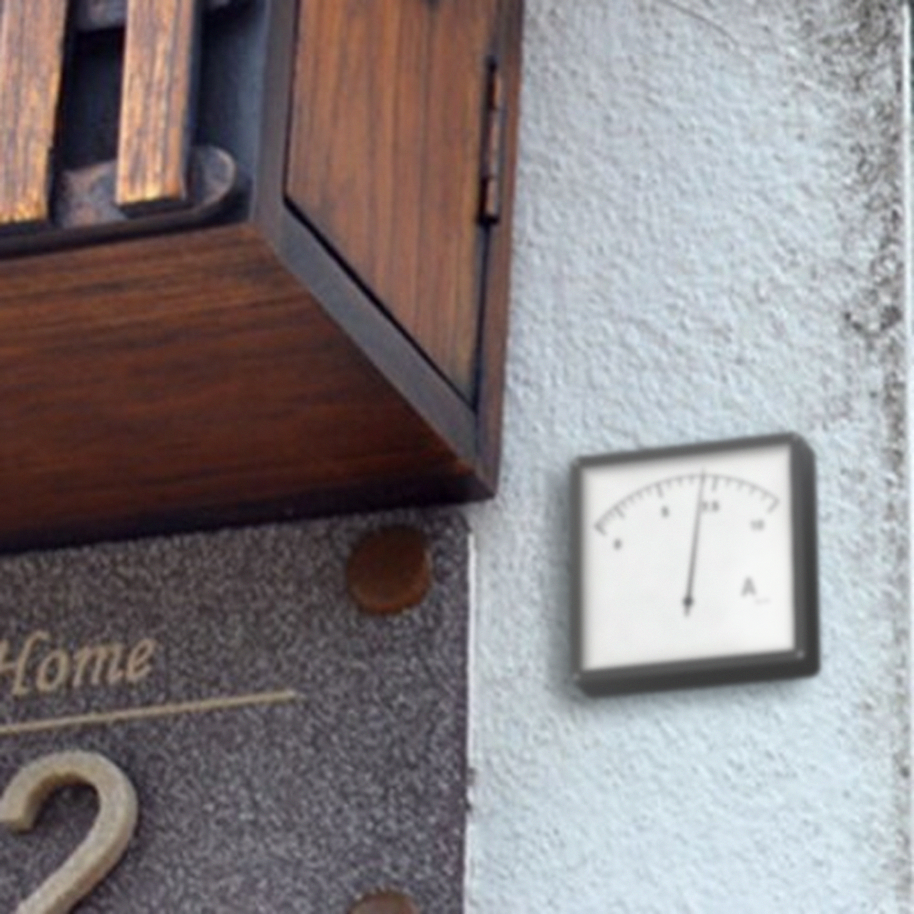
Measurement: 7 A
